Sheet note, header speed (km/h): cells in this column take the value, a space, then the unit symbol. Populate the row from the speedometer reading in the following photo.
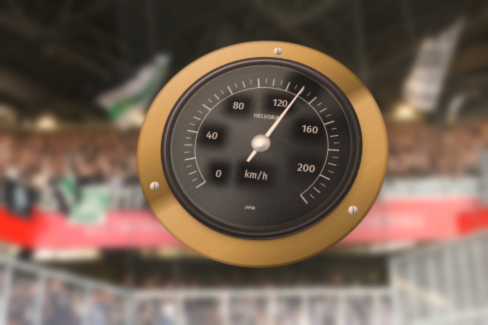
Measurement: 130 km/h
